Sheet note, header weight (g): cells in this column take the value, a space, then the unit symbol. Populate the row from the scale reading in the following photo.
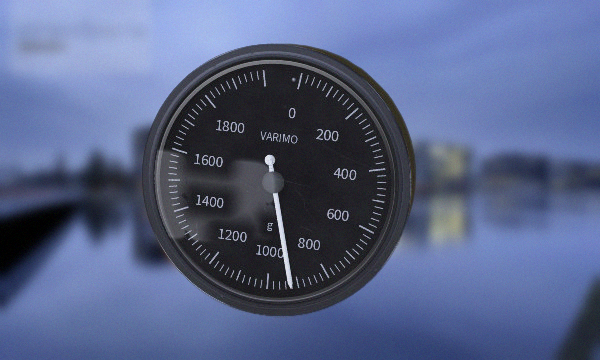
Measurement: 920 g
